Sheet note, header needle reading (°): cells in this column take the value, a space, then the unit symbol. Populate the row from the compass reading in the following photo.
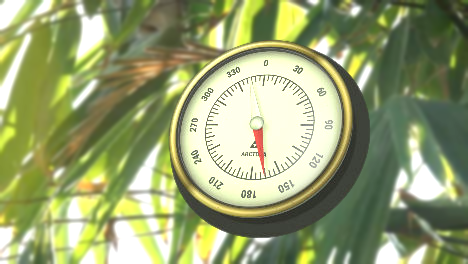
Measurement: 165 °
